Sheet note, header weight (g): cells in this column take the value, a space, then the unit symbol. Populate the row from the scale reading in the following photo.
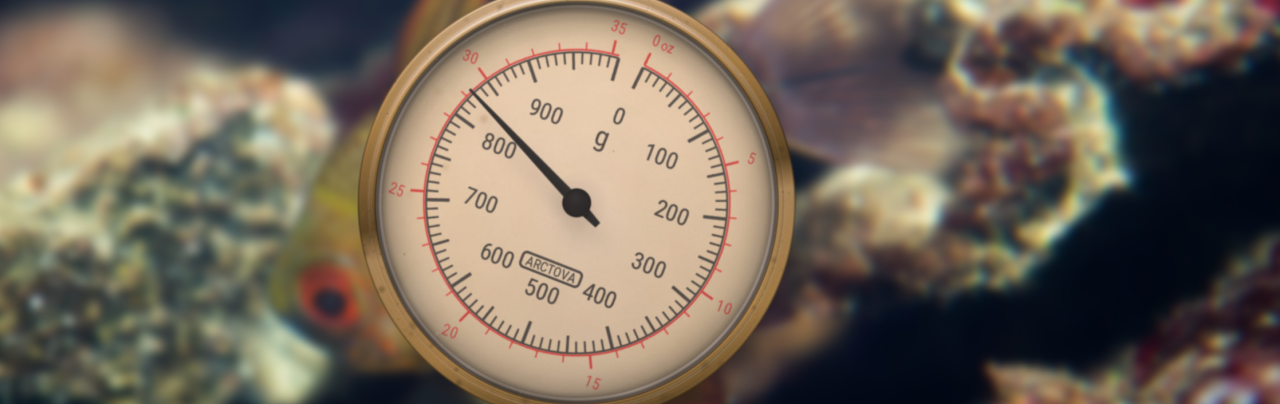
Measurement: 830 g
